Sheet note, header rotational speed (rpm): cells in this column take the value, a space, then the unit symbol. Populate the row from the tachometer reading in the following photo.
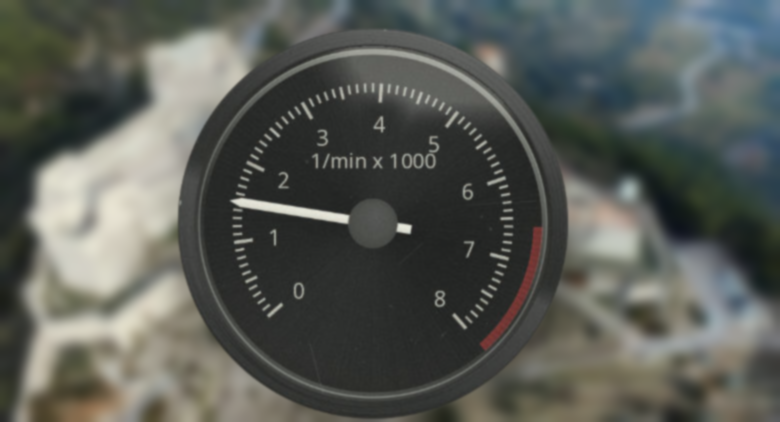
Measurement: 1500 rpm
